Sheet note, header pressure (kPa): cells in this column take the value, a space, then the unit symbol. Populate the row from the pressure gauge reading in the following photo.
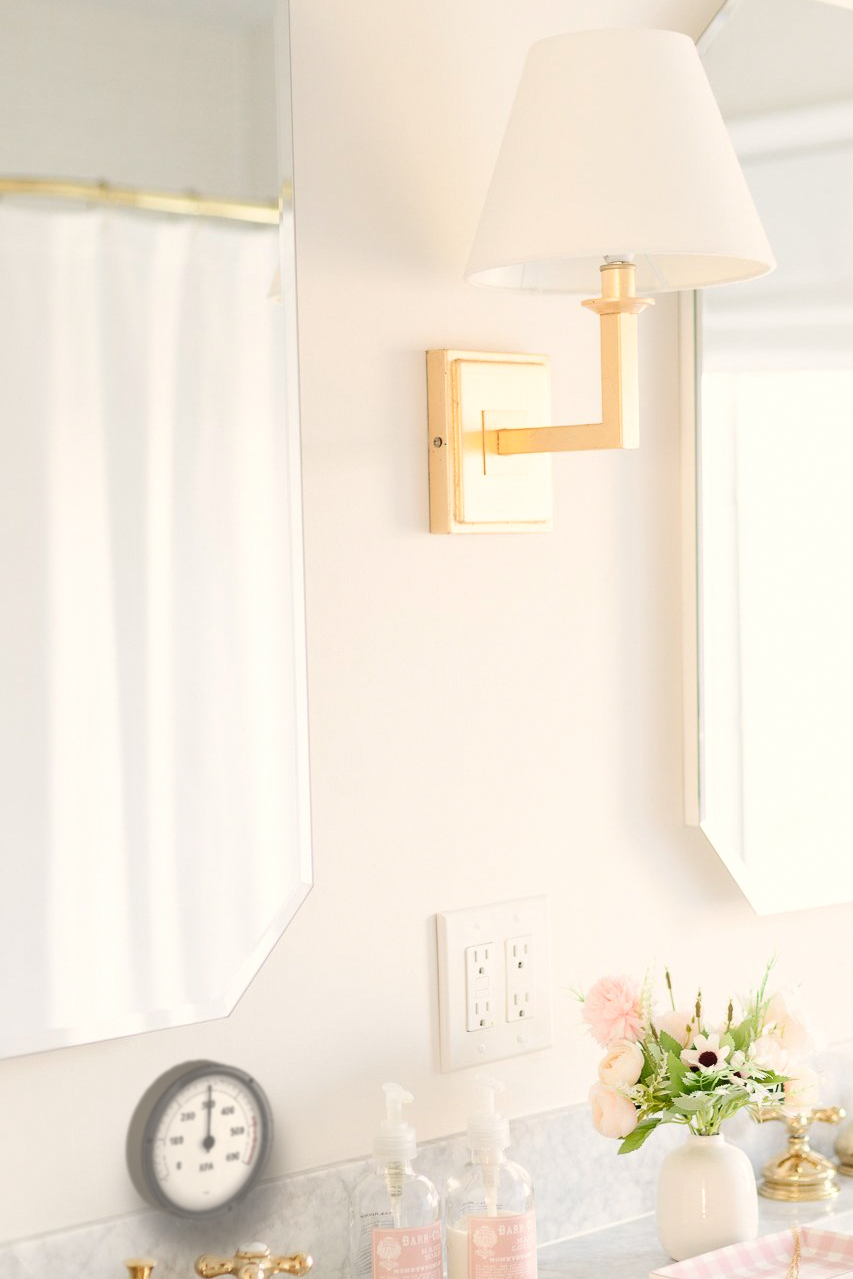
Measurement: 300 kPa
